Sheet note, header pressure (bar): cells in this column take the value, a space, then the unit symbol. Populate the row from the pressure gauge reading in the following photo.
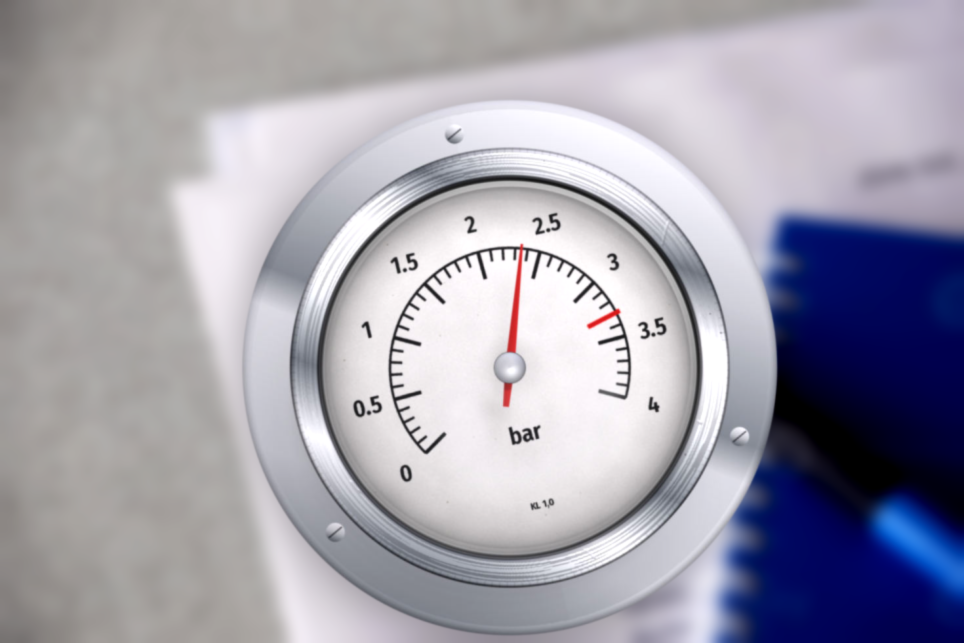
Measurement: 2.35 bar
